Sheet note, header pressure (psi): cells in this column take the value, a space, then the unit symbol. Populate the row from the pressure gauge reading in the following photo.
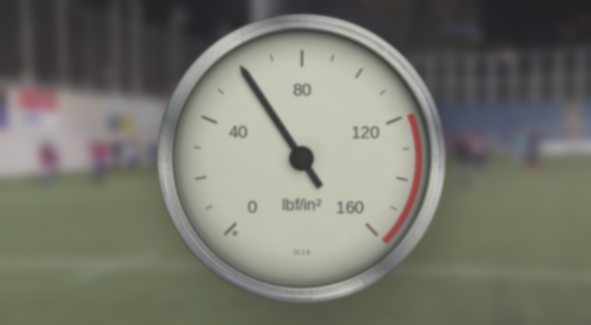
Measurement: 60 psi
